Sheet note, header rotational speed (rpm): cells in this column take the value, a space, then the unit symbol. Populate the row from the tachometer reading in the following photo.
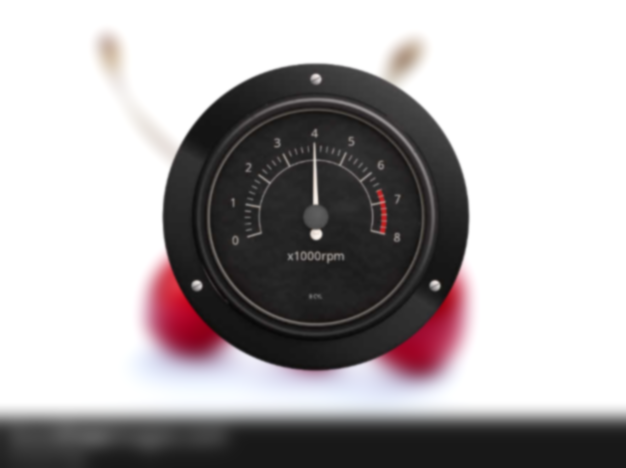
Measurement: 4000 rpm
